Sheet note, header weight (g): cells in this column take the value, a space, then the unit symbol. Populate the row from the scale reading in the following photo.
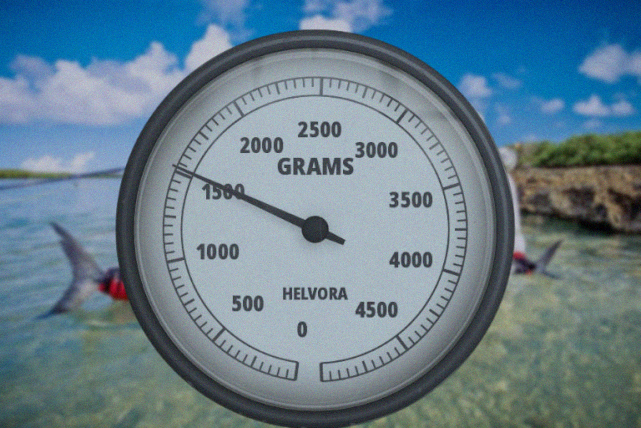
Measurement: 1525 g
